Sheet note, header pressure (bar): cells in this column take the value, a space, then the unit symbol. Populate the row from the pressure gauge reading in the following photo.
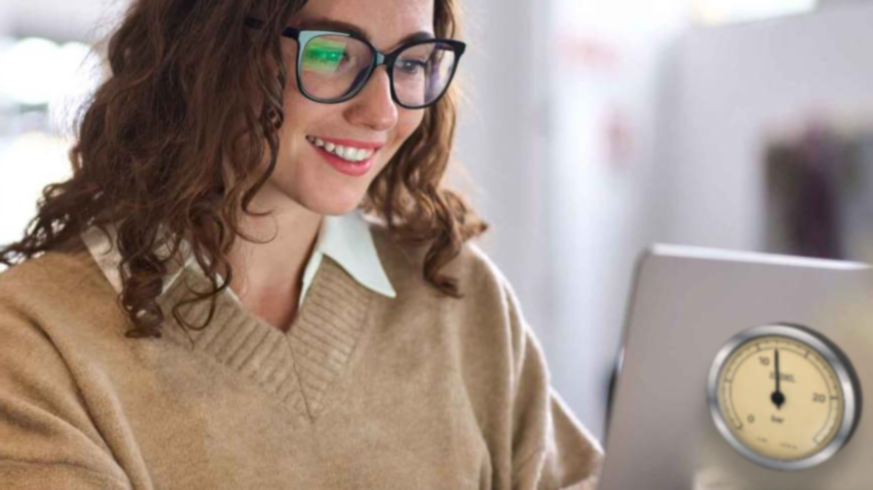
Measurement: 12 bar
